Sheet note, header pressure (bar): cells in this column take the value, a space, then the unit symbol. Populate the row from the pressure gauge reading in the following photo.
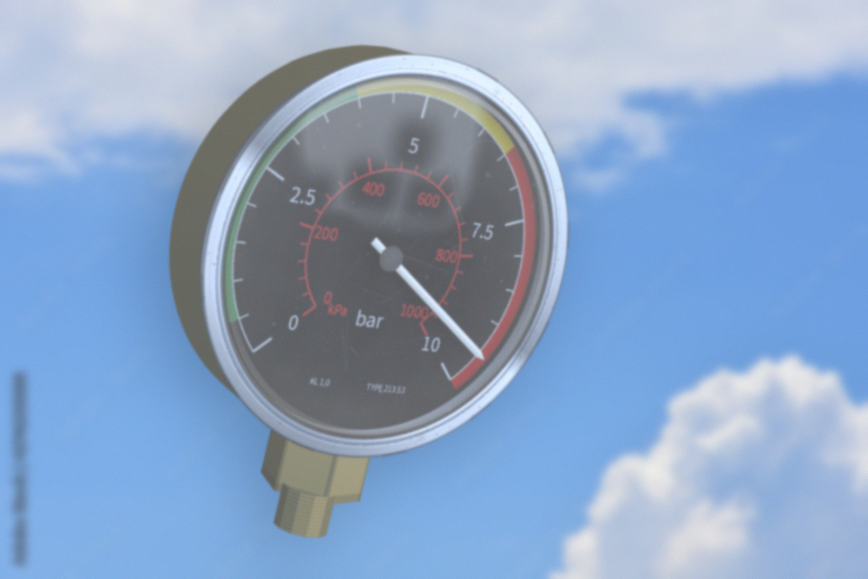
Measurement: 9.5 bar
